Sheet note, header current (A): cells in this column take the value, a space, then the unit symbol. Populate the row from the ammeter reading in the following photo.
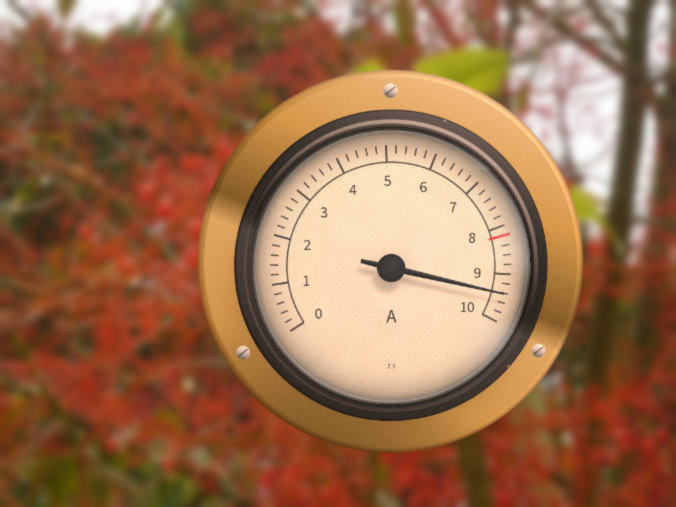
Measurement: 9.4 A
